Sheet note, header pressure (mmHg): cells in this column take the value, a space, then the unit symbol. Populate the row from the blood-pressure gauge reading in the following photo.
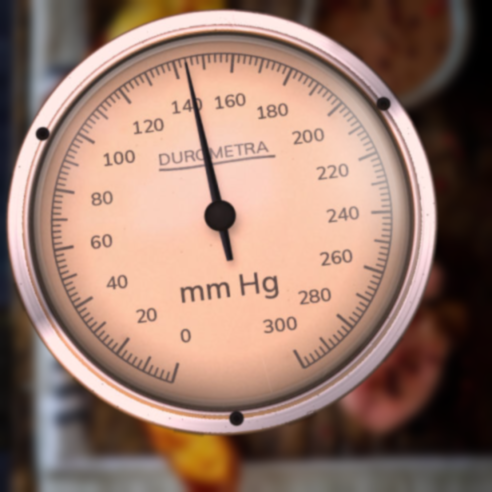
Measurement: 144 mmHg
